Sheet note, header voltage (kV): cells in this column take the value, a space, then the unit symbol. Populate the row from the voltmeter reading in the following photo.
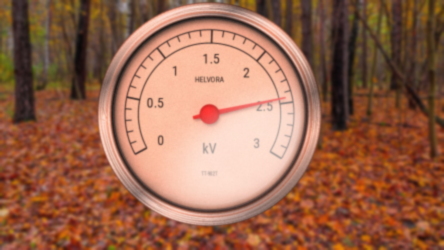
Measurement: 2.45 kV
